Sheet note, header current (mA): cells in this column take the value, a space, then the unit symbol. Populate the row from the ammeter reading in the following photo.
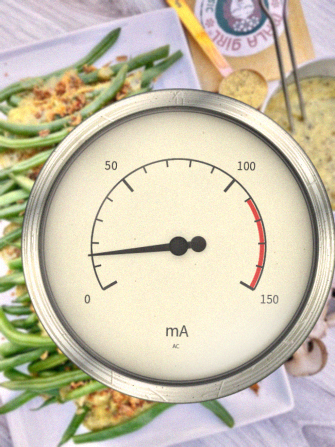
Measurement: 15 mA
